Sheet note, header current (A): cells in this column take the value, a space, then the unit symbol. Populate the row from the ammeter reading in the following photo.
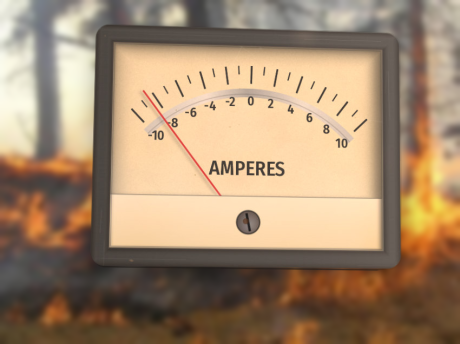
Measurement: -8.5 A
